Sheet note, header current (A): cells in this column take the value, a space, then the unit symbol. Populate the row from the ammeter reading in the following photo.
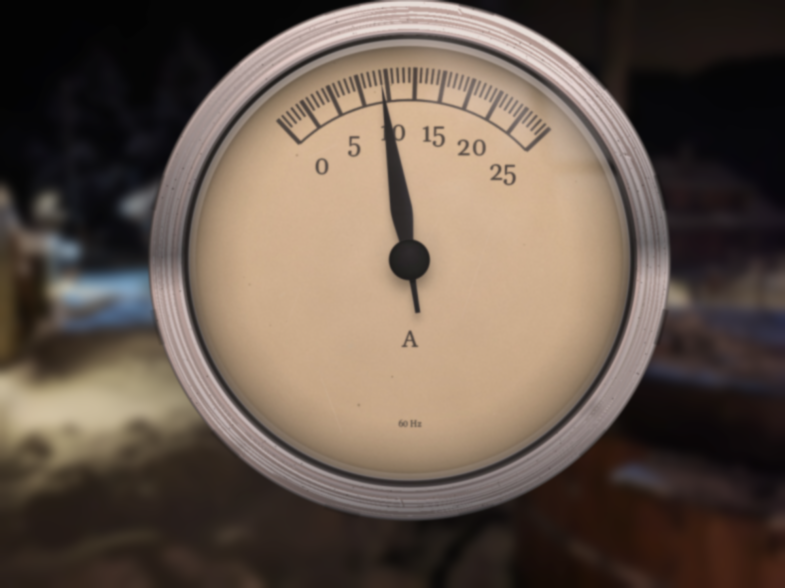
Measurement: 9.5 A
